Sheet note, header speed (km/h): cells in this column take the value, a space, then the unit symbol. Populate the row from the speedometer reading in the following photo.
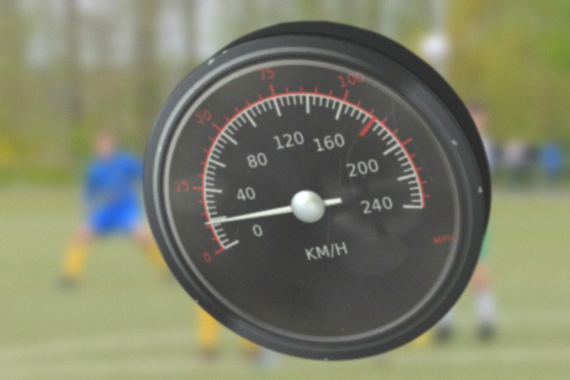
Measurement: 20 km/h
